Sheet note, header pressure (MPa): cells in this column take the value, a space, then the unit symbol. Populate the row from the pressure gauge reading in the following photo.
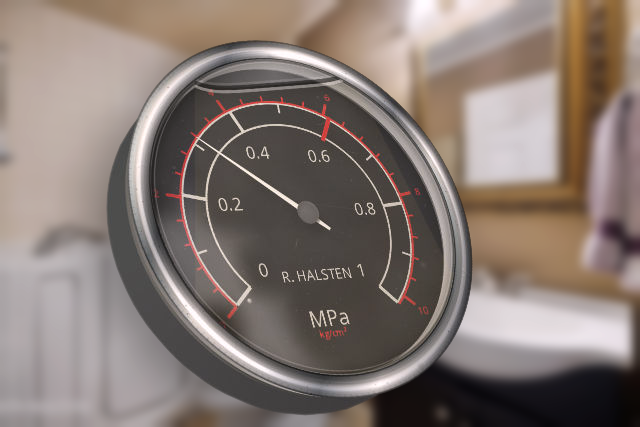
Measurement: 0.3 MPa
